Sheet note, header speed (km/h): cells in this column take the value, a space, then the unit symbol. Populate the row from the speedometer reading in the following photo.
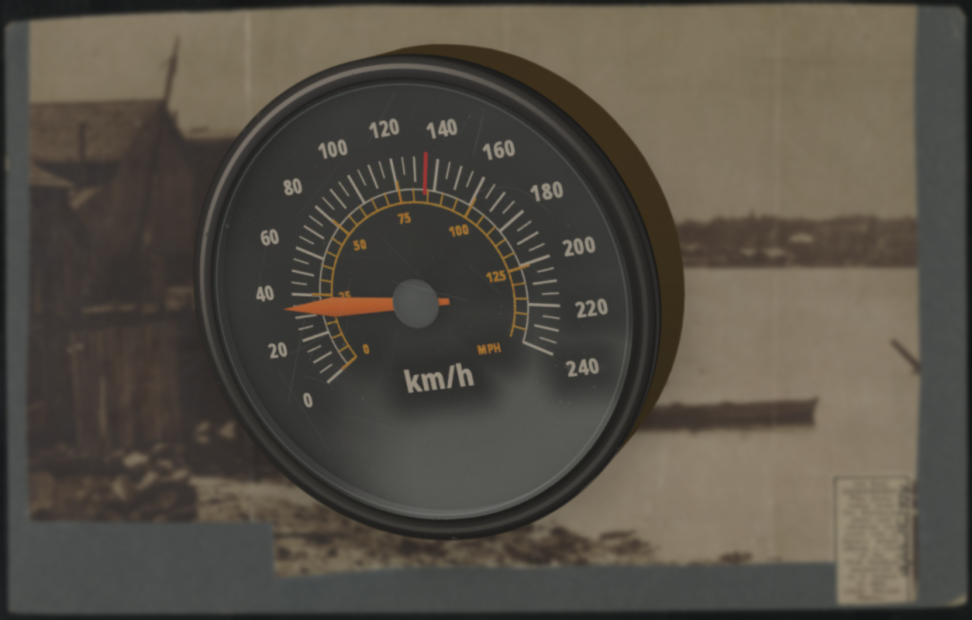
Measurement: 35 km/h
